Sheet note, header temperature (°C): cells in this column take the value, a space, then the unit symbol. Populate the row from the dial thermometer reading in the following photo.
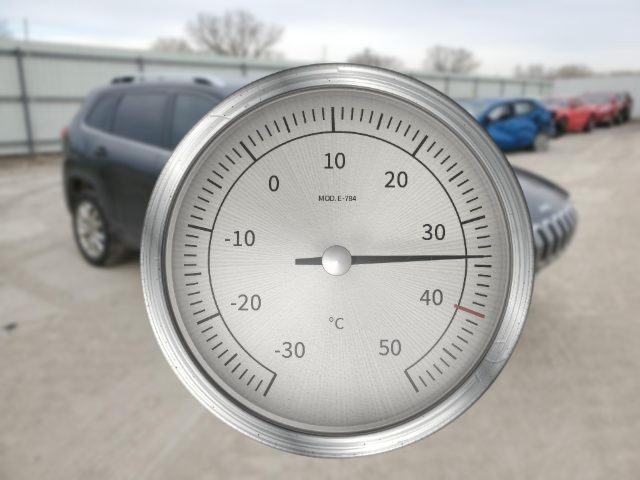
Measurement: 34 °C
